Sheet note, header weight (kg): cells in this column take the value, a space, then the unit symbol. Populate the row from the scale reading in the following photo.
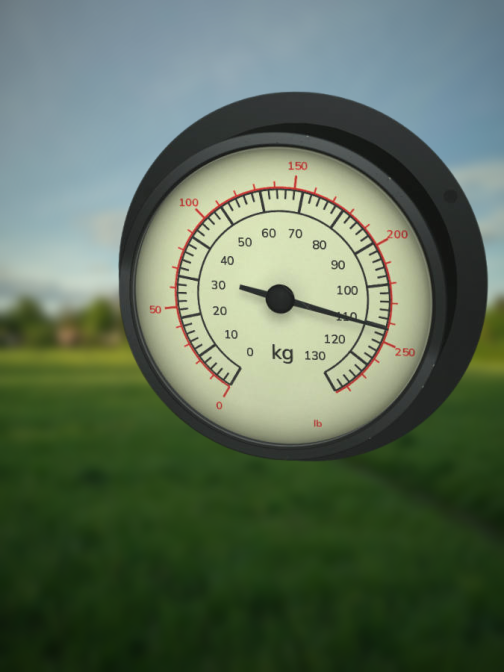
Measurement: 110 kg
